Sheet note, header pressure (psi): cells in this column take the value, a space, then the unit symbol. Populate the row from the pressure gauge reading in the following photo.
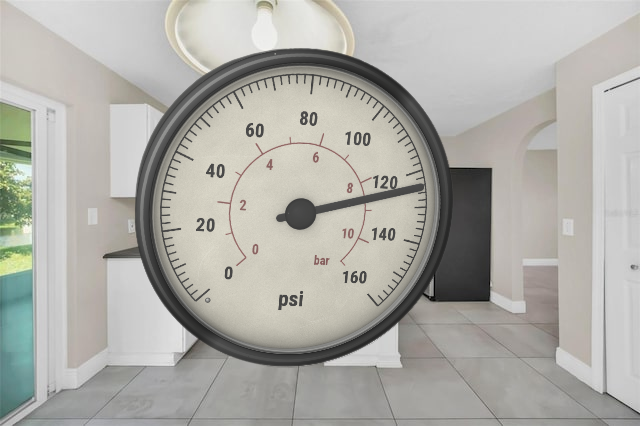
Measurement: 124 psi
